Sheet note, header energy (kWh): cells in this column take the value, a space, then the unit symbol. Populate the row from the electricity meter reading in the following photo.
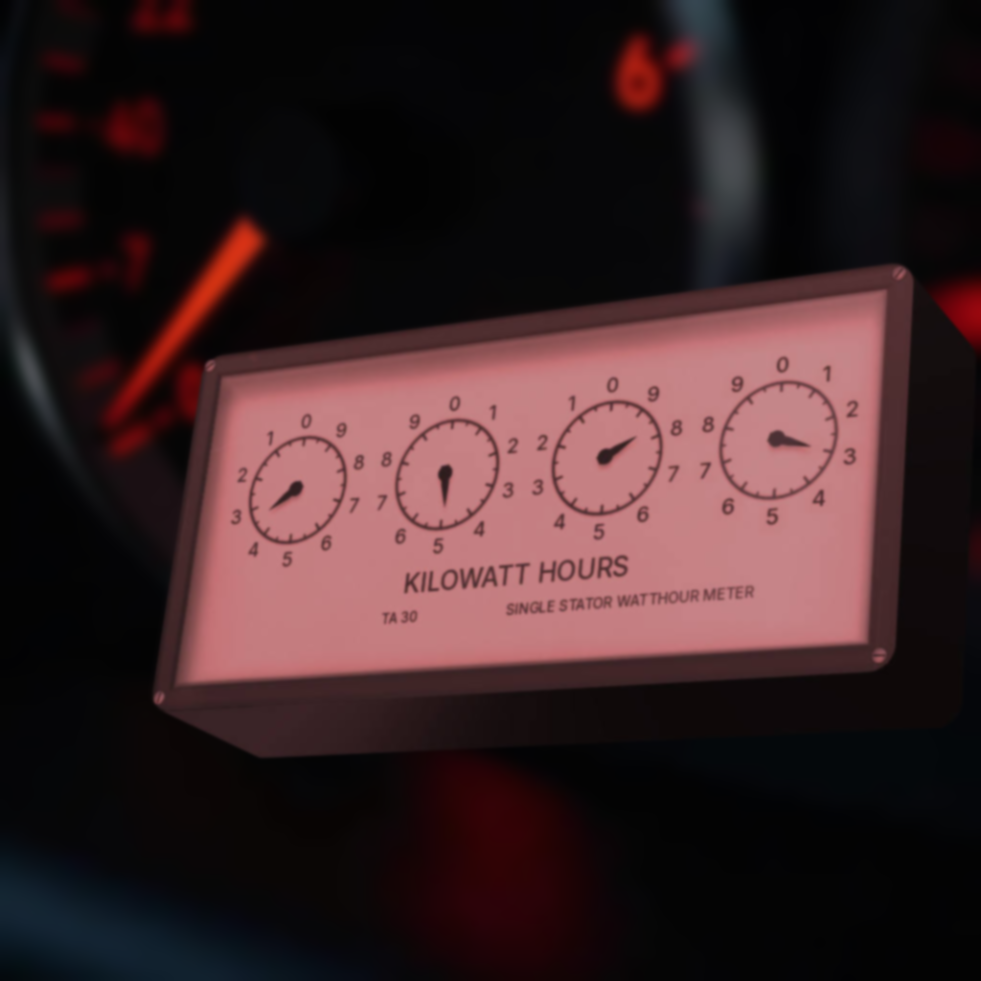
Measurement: 3483 kWh
